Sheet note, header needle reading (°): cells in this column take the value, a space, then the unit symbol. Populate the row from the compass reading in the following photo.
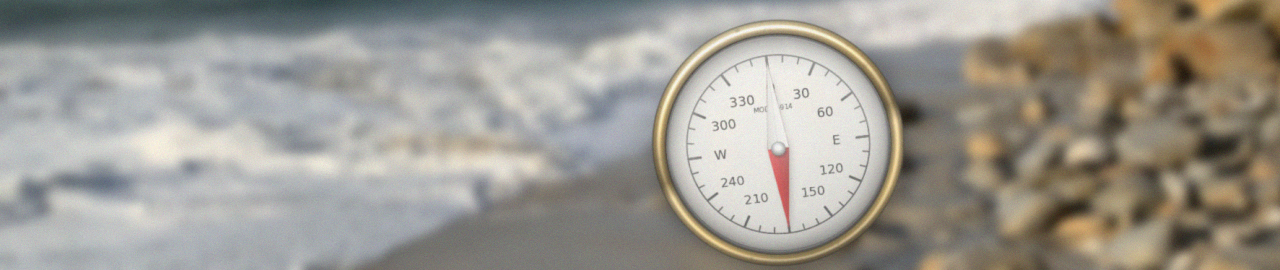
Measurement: 180 °
